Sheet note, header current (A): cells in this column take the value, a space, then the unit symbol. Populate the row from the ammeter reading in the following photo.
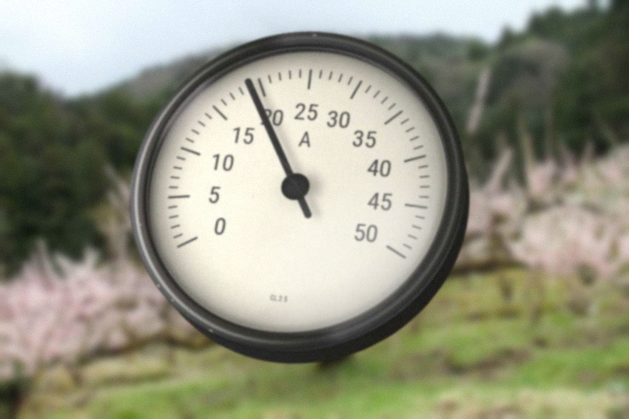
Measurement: 19 A
